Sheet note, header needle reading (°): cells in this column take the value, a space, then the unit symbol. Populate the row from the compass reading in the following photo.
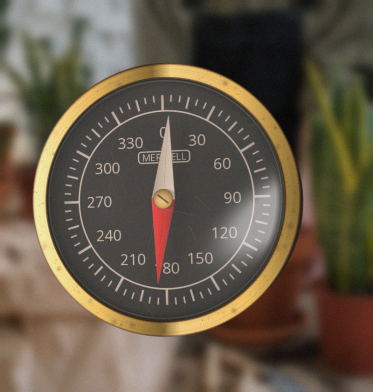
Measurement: 185 °
